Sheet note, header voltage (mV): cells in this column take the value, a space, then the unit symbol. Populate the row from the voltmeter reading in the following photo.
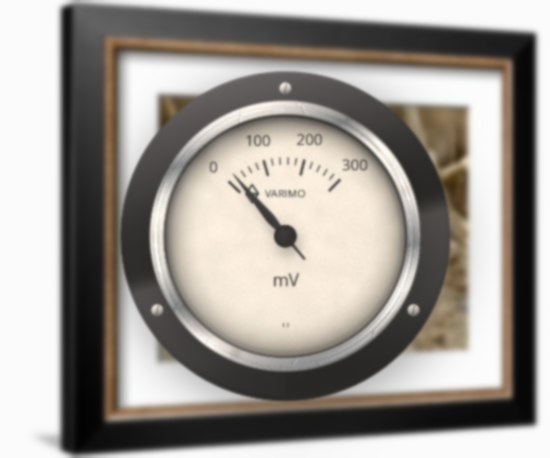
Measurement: 20 mV
